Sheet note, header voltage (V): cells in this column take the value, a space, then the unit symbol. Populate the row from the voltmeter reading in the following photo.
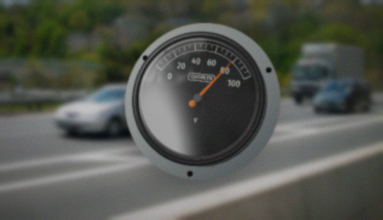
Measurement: 80 V
